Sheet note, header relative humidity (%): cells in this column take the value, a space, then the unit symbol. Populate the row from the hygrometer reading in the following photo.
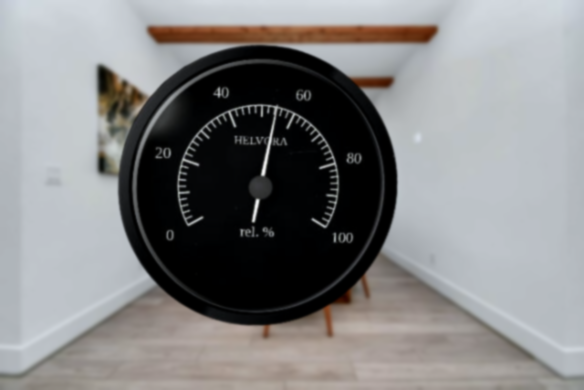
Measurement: 54 %
